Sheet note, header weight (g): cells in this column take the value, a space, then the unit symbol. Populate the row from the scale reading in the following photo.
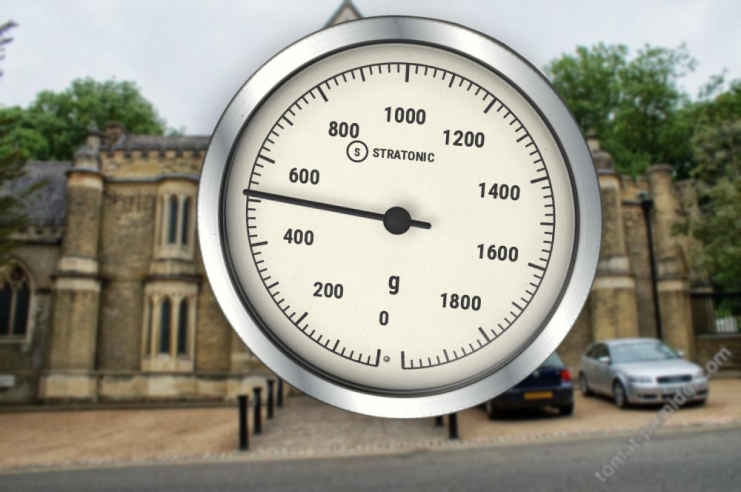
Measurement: 520 g
